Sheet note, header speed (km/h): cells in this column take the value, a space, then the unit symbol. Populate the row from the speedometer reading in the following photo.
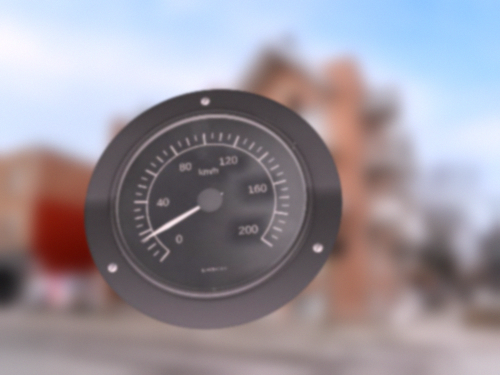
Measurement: 15 km/h
